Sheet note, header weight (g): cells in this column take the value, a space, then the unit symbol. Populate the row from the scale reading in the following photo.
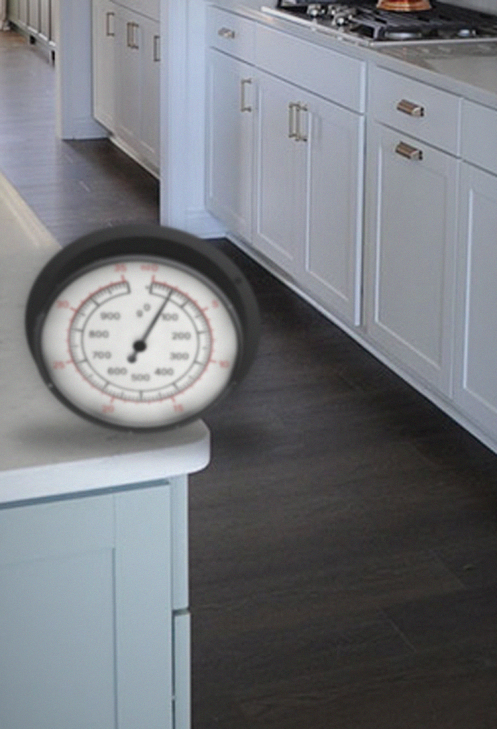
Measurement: 50 g
